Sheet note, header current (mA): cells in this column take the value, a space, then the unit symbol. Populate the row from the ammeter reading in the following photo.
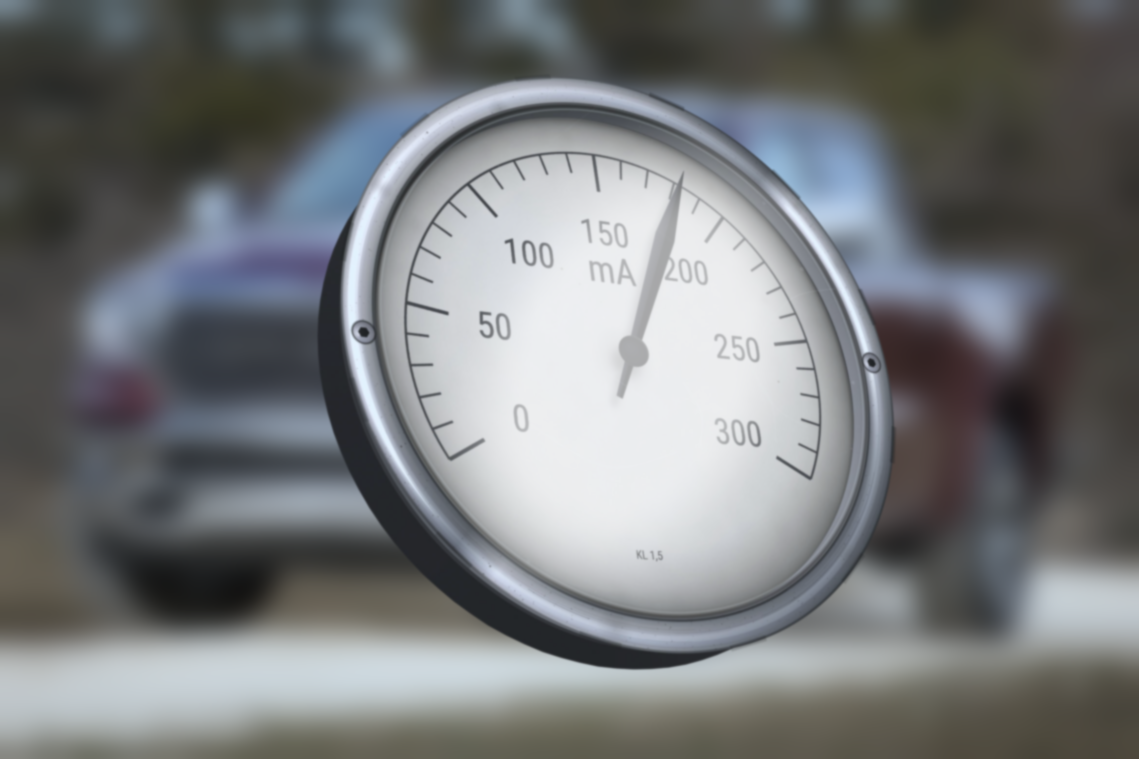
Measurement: 180 mA
